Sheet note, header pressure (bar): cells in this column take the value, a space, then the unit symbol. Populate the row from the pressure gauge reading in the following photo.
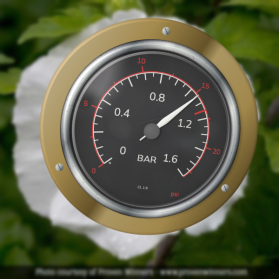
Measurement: 1.05 bar
